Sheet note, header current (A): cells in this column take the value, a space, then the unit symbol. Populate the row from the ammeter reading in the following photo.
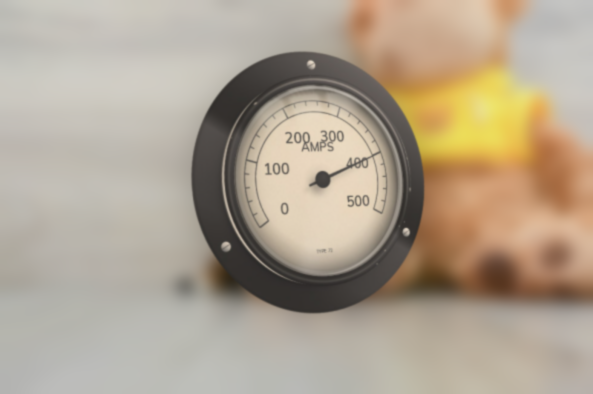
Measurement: 400 A
